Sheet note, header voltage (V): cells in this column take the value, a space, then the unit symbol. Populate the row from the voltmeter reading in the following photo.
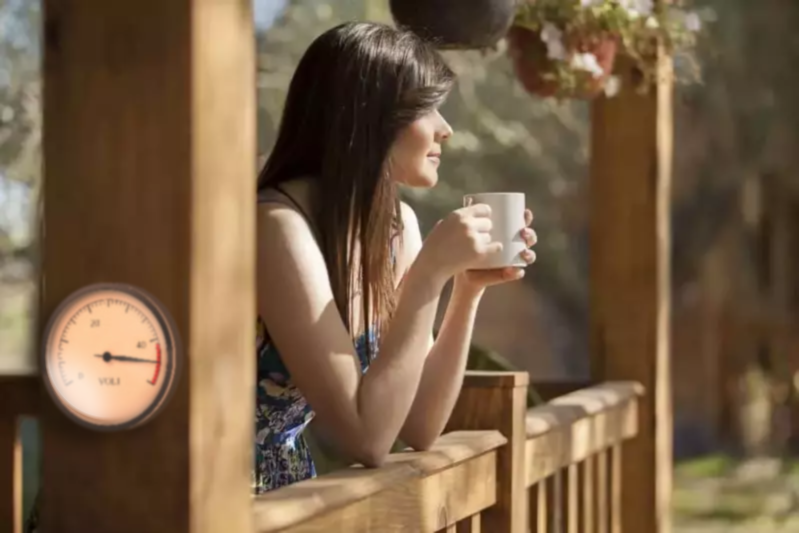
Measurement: 45 V
